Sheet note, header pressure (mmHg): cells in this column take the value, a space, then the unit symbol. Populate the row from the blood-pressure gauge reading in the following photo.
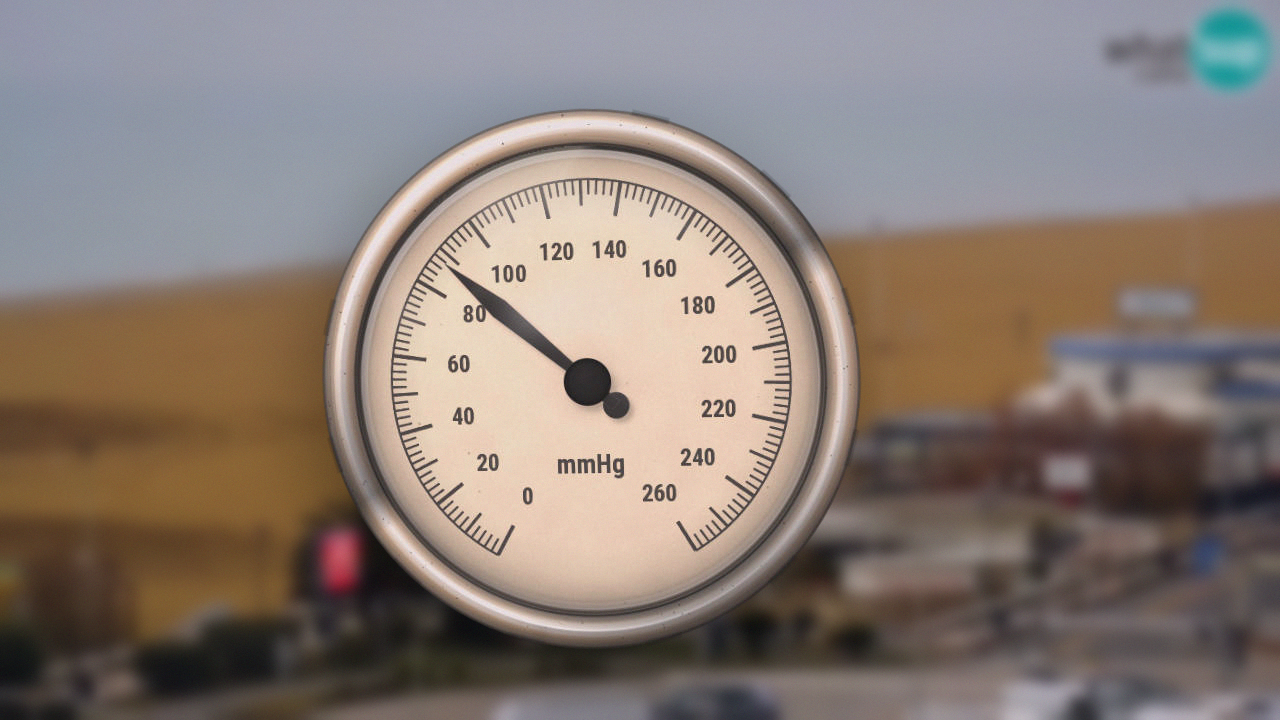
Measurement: 88 mmHg
